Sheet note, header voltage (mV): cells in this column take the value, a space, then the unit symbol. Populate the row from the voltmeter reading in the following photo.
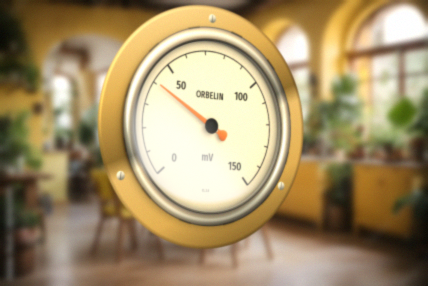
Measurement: 40 mV
